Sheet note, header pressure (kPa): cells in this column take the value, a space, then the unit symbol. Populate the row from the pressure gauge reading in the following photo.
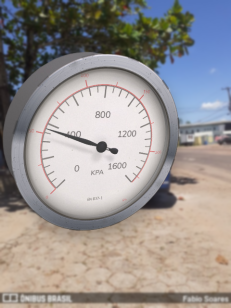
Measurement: 375 kPa
